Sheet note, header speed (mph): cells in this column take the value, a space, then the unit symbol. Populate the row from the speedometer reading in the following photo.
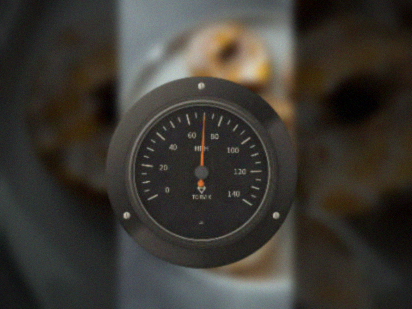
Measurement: 70 mph
